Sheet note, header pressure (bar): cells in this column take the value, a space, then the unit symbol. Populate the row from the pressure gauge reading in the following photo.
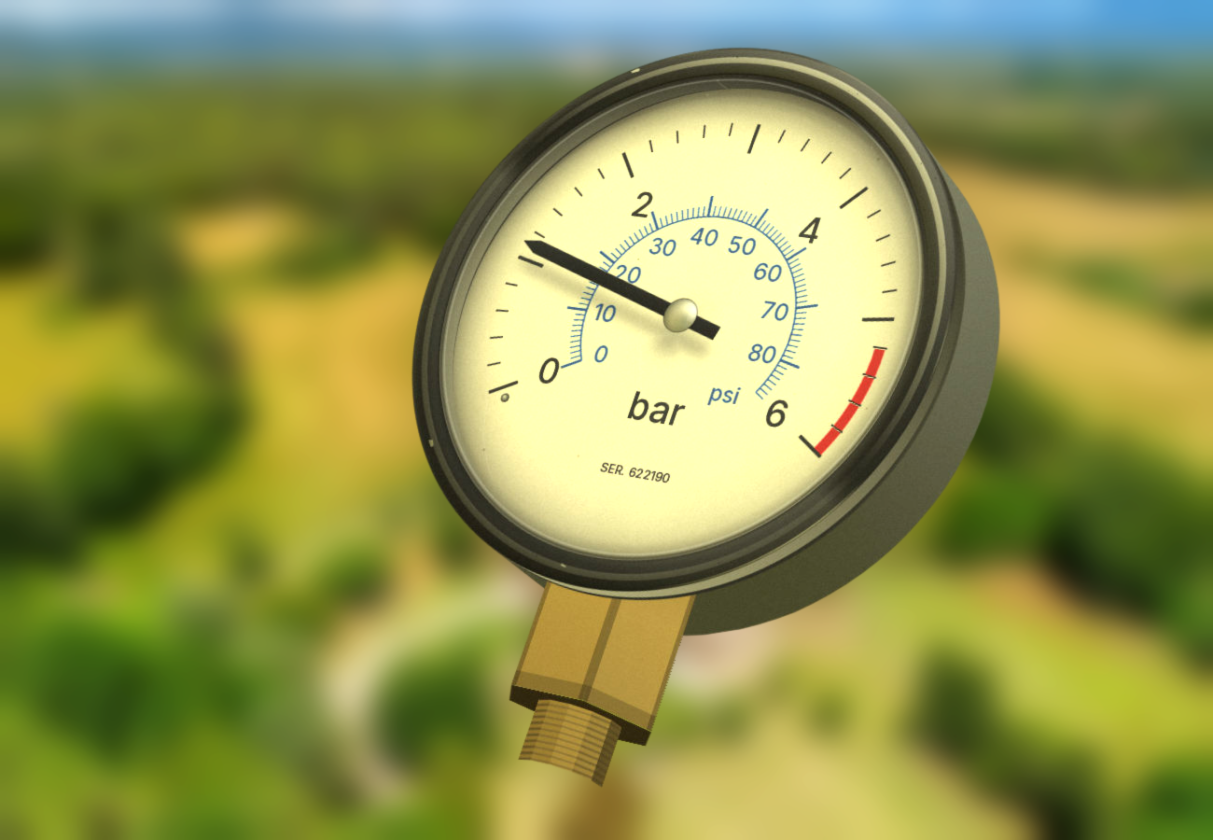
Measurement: 1.1 bar
